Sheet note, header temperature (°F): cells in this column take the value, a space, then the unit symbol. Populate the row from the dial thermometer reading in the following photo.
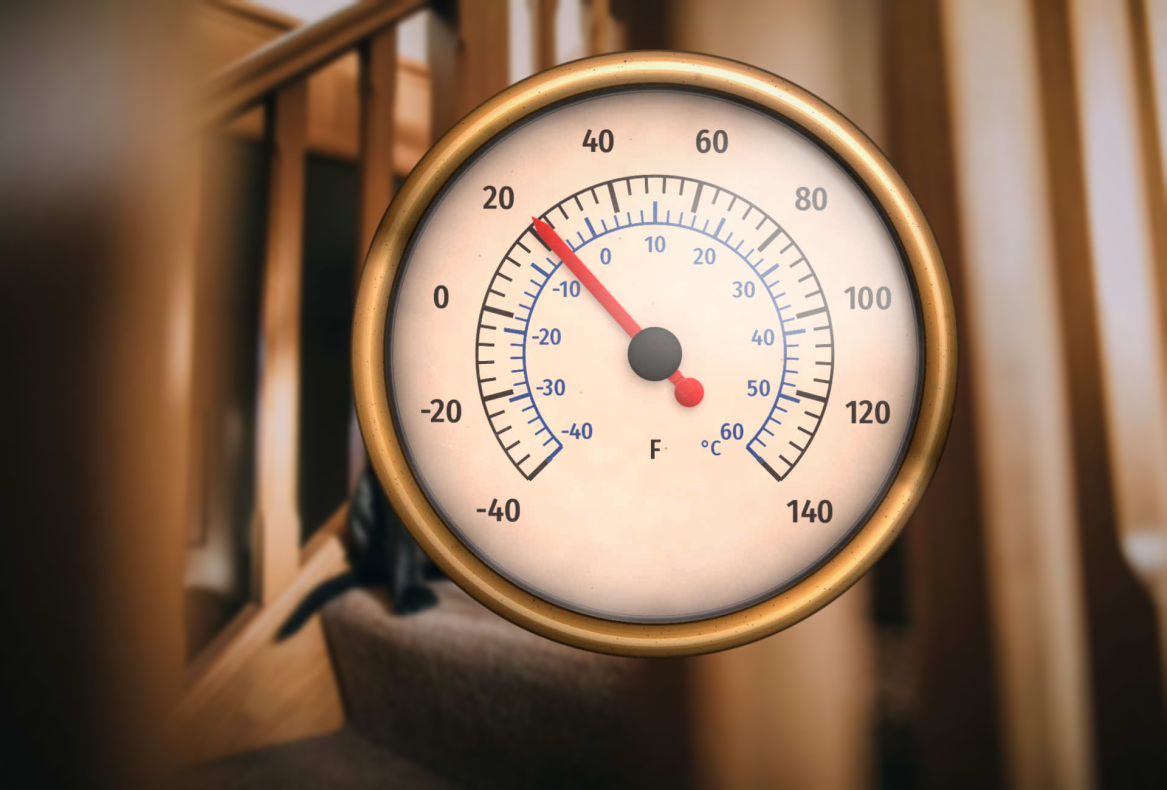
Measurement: 22 °F
